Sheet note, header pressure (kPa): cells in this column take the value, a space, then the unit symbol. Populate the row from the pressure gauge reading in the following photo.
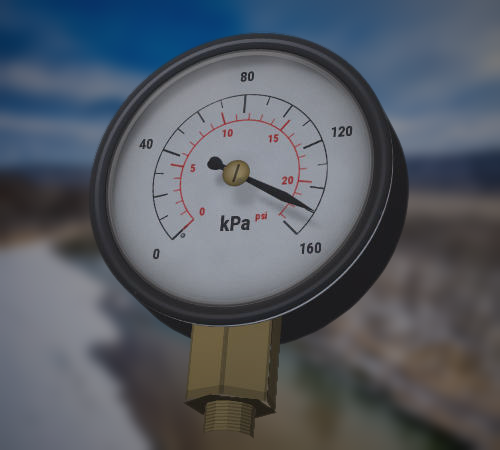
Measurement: 150 kPa
